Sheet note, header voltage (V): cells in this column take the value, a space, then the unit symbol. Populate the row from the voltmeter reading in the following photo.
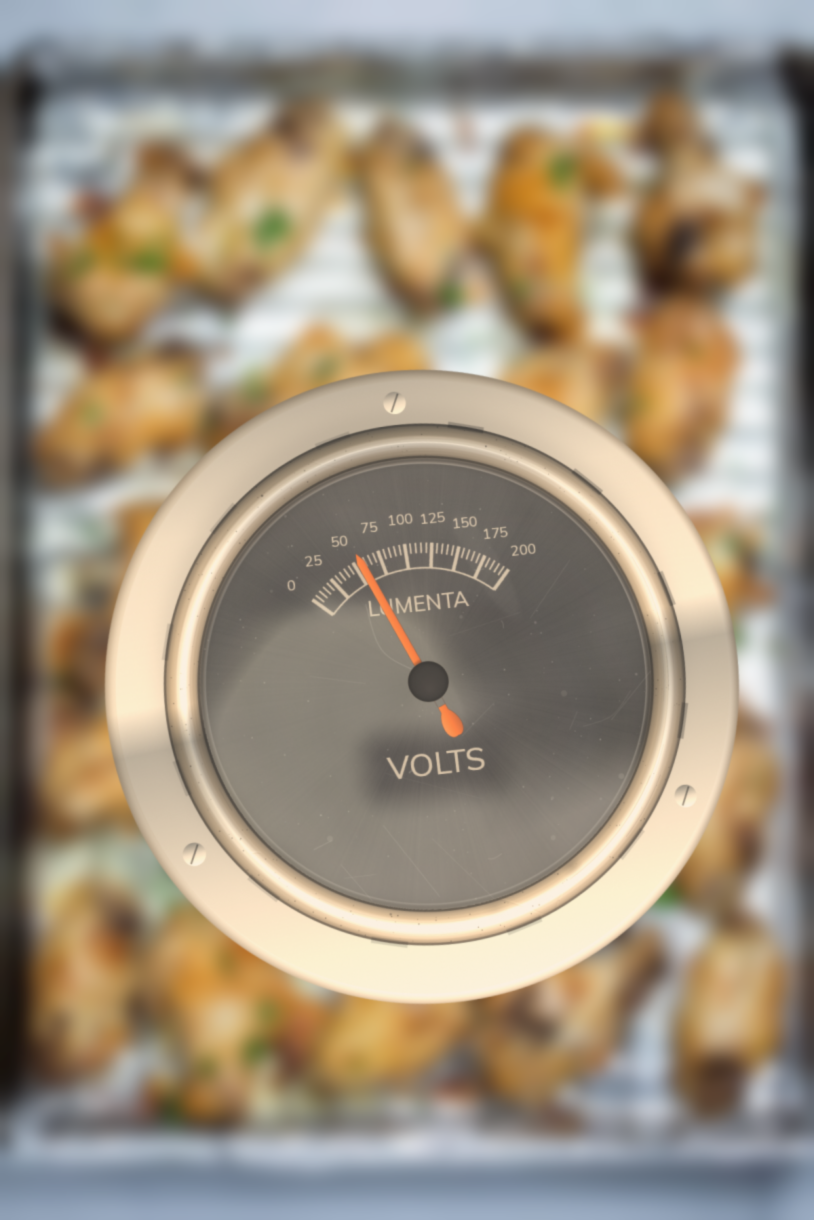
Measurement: 55 V
